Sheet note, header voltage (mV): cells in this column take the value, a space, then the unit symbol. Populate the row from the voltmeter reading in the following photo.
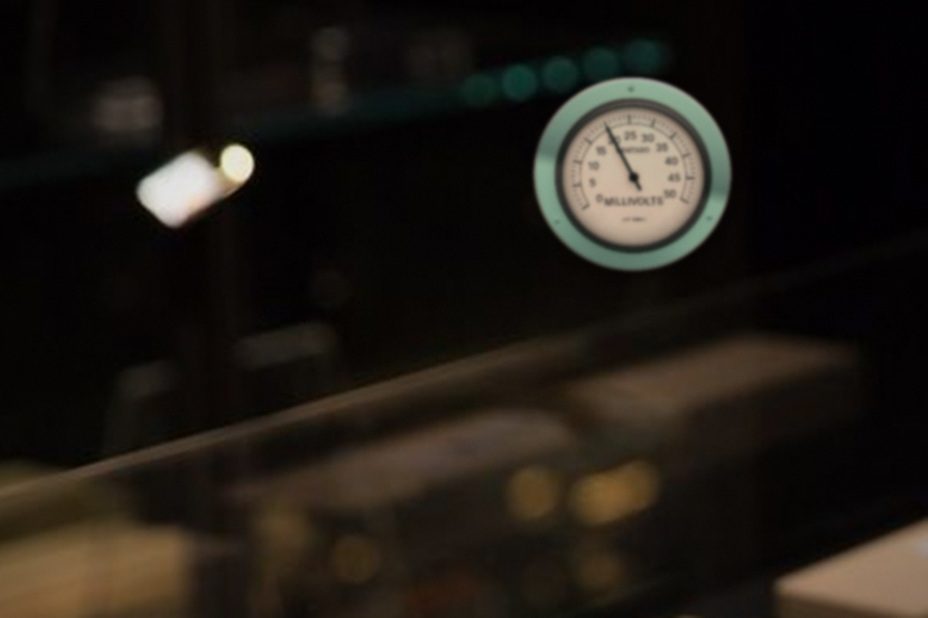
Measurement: 20 mV
